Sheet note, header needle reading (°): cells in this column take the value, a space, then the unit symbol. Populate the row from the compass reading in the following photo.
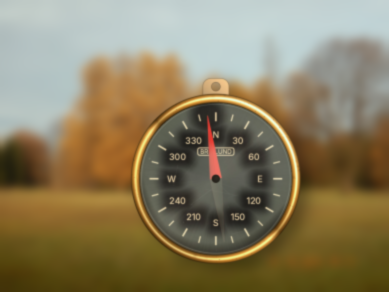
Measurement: 352.5 °
